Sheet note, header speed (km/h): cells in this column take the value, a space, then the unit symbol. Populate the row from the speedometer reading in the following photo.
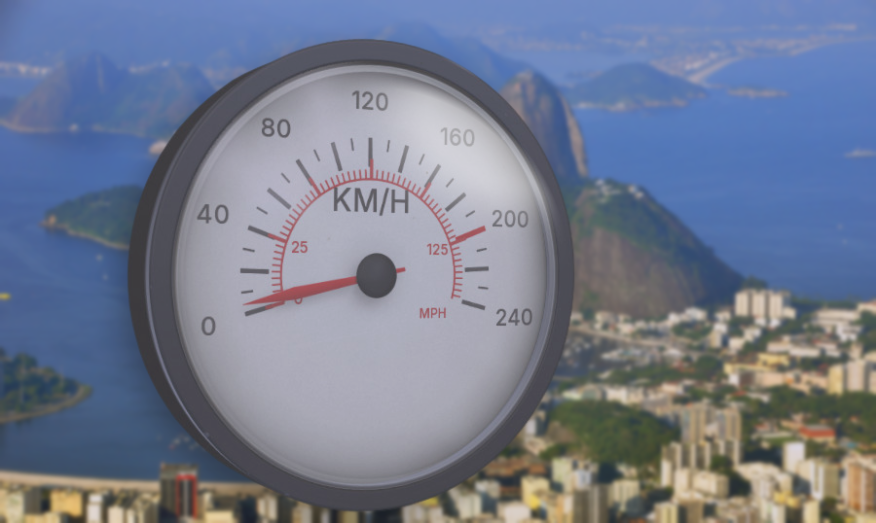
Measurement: 5 km/h
